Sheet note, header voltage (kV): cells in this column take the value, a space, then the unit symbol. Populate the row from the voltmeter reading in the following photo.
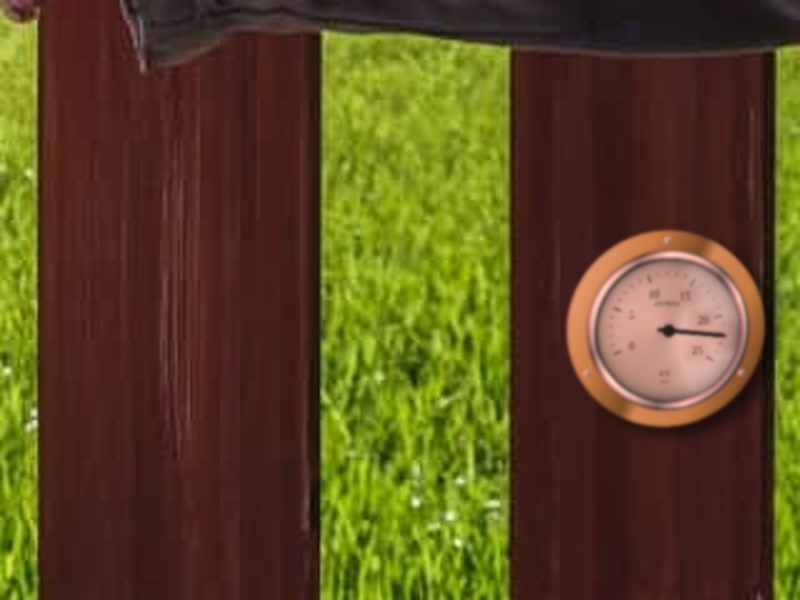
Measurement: 22 kV
